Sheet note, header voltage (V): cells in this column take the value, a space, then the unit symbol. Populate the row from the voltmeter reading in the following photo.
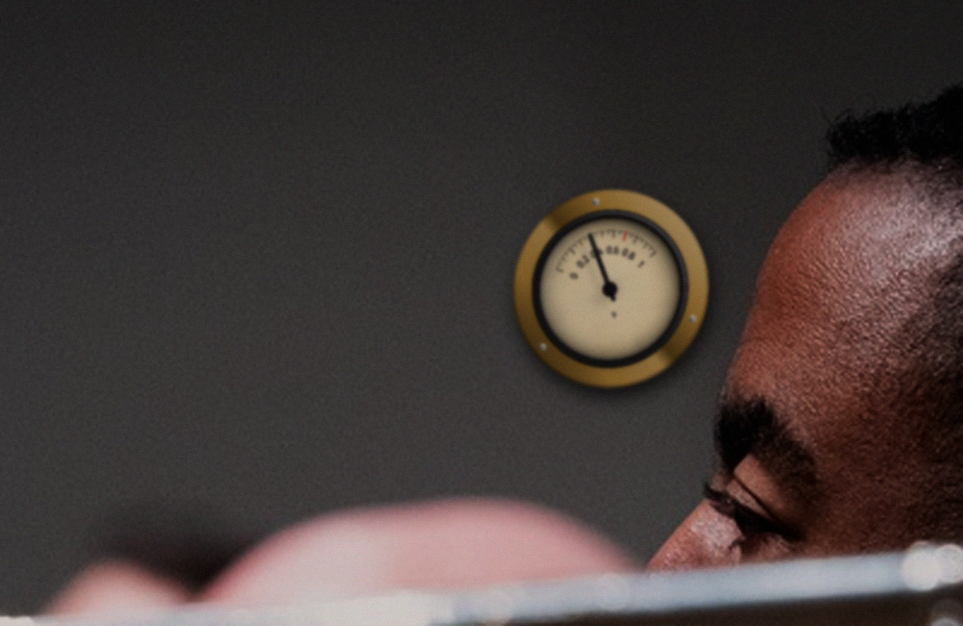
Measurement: 0.4 V
